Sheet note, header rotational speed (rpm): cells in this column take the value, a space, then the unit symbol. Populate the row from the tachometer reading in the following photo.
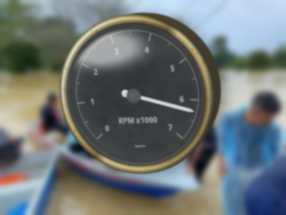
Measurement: 6250 rpm
